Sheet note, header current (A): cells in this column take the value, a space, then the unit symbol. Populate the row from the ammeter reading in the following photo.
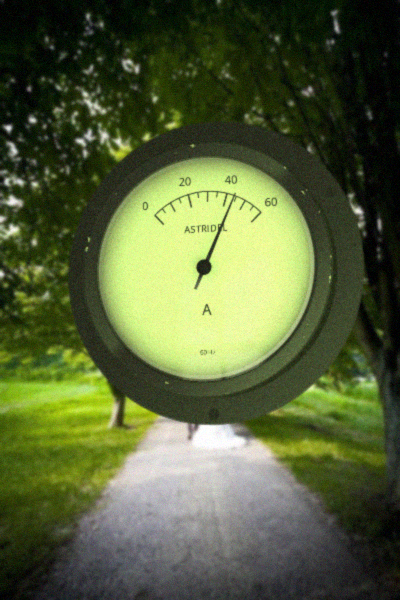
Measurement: 45 A
